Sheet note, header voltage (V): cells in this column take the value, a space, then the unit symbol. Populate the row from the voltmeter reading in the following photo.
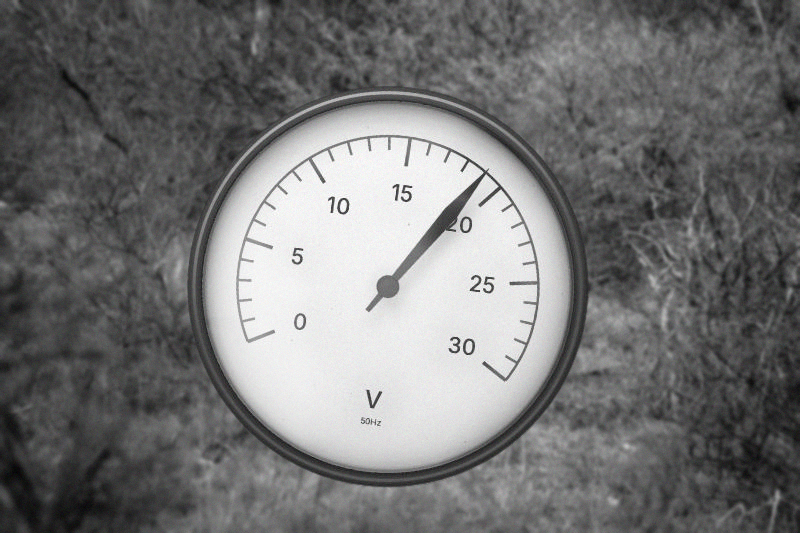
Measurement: 19 V
